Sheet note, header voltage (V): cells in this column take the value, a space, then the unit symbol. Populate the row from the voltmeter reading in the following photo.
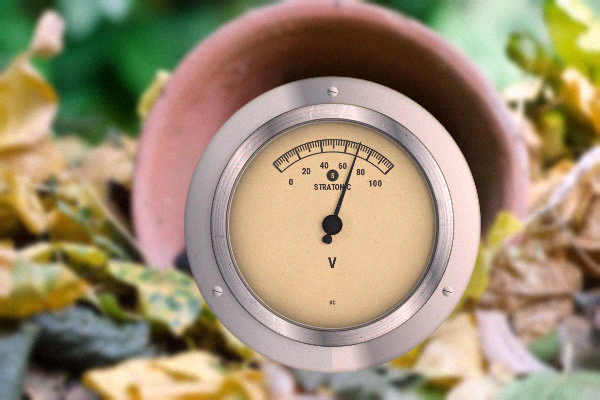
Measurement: 70 V
